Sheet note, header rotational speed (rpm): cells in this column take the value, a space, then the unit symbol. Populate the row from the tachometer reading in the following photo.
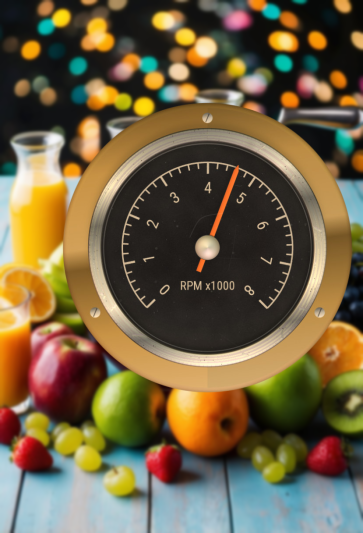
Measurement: 4600 rpm
